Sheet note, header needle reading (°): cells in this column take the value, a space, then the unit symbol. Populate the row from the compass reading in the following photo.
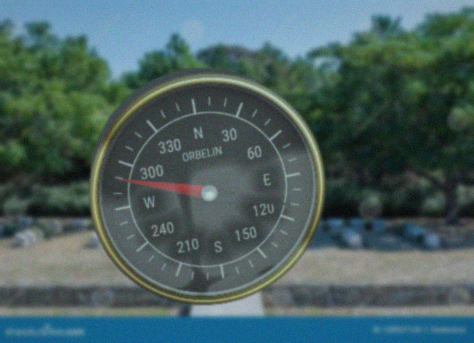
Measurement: 290 °
